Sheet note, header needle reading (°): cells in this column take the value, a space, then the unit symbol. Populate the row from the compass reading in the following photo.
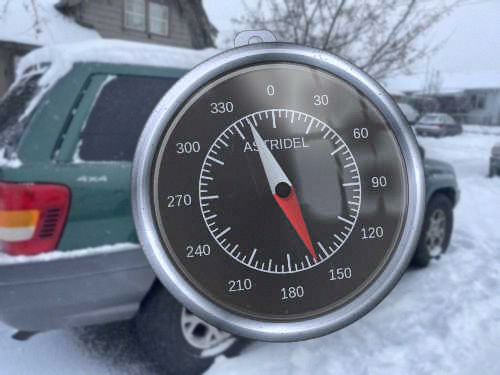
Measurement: 160 °
